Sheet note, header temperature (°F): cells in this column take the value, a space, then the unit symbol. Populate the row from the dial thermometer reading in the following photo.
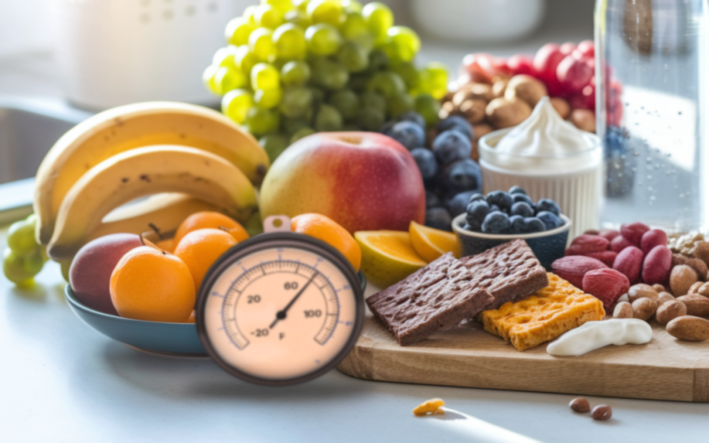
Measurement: 70 °F
